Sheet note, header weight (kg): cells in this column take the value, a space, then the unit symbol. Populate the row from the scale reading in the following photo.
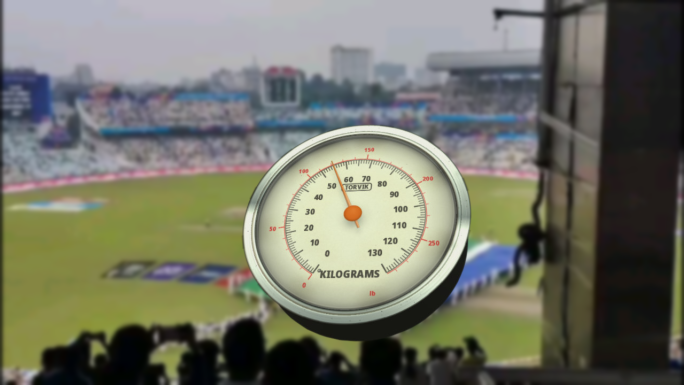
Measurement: 55 kg
